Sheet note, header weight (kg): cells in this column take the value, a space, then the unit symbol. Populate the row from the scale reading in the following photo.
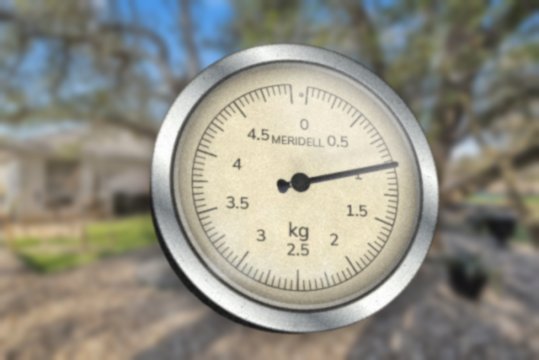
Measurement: 1 kg
